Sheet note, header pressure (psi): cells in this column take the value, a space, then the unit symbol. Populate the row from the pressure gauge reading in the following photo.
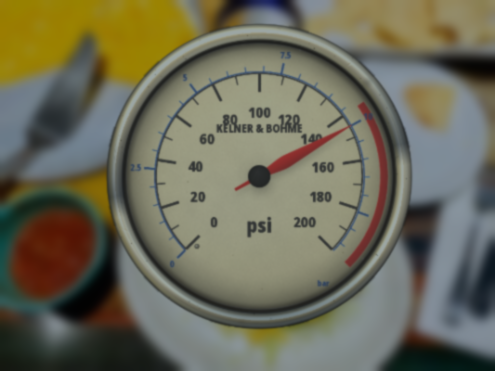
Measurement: 145 psi
